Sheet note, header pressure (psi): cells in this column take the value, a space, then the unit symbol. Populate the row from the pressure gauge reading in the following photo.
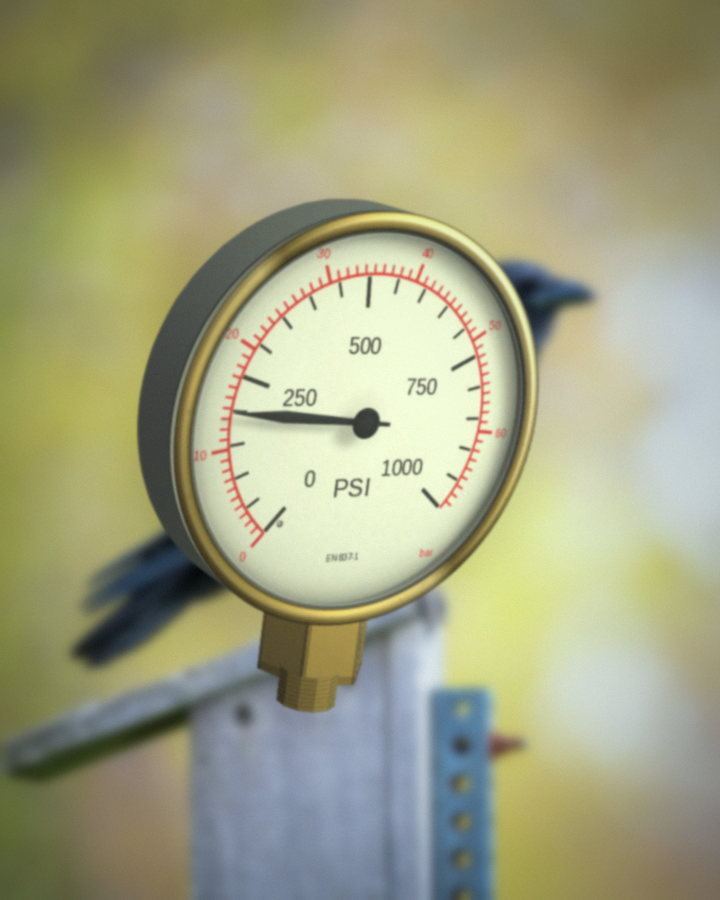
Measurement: 200 psi
